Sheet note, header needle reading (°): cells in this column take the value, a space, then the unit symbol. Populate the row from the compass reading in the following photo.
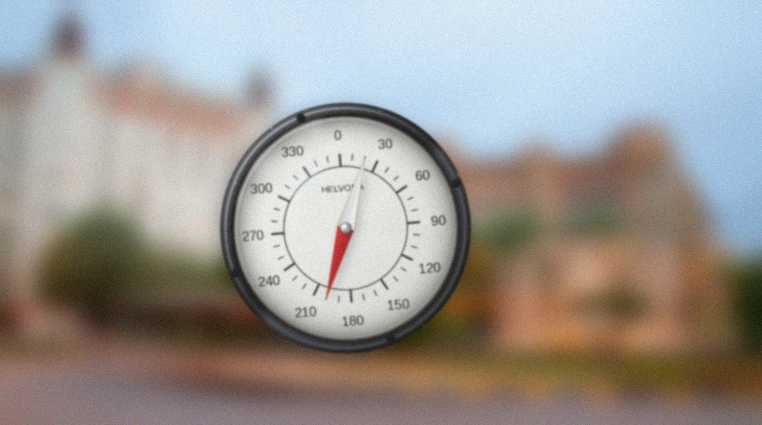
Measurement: 200 °
